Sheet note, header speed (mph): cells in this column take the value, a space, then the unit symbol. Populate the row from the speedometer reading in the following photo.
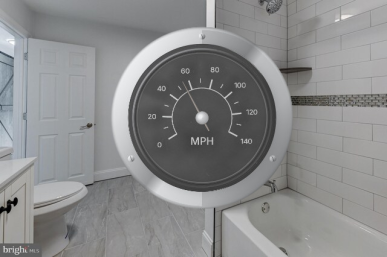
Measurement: 55 mph
